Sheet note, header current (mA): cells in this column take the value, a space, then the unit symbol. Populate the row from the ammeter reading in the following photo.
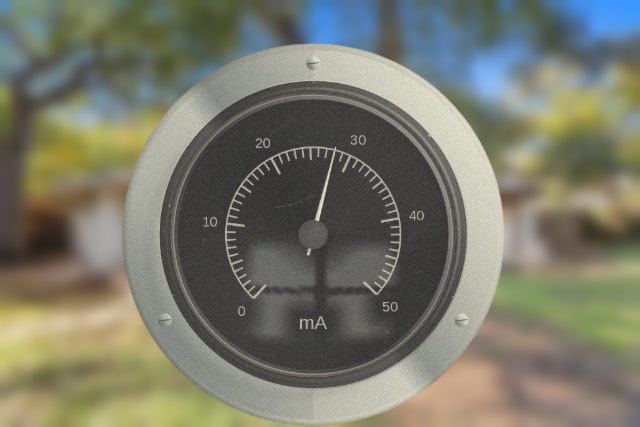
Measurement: 28 mA
